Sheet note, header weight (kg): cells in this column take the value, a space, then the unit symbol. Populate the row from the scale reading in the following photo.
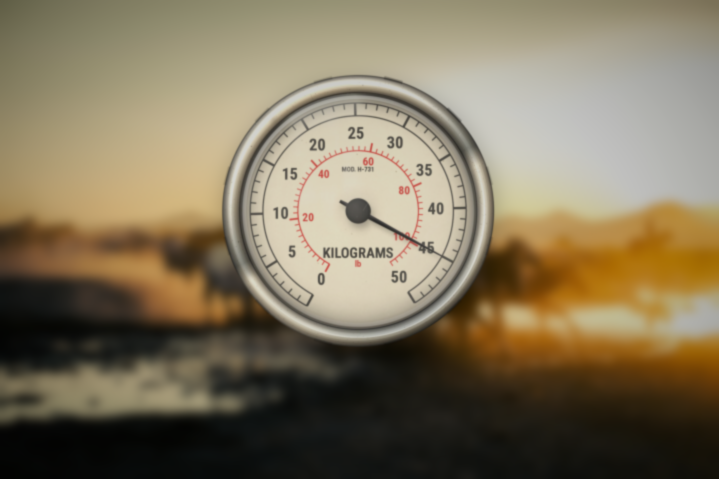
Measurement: 45 kg
